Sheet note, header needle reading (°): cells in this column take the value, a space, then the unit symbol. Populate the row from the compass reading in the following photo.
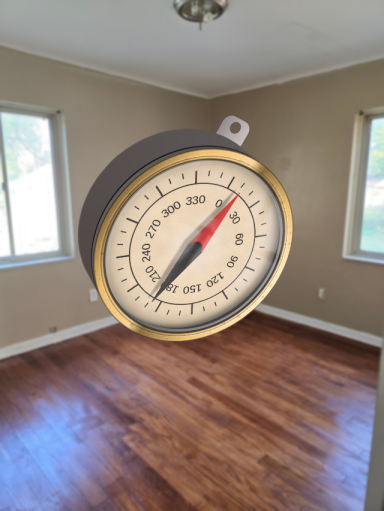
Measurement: 10 °
